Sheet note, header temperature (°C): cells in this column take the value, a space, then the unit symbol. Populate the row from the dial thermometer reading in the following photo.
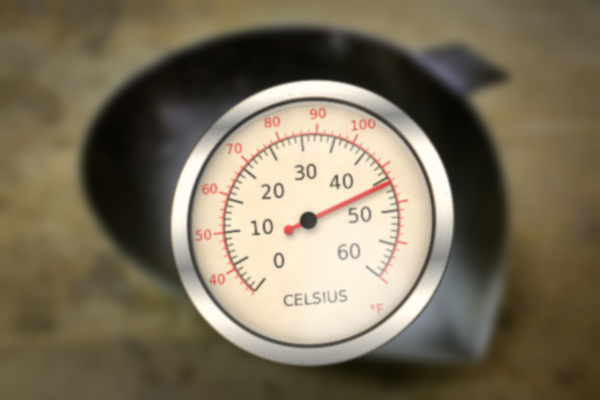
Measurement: 46 °C
